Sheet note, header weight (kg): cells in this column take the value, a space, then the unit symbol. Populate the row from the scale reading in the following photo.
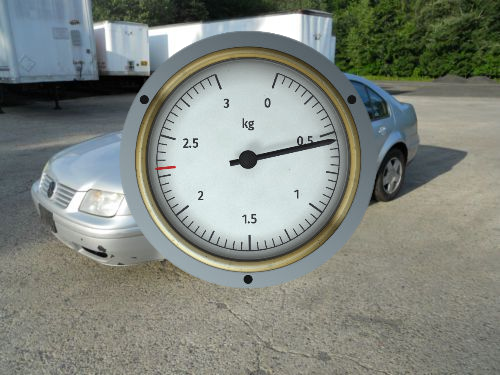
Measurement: 0.55 kg
